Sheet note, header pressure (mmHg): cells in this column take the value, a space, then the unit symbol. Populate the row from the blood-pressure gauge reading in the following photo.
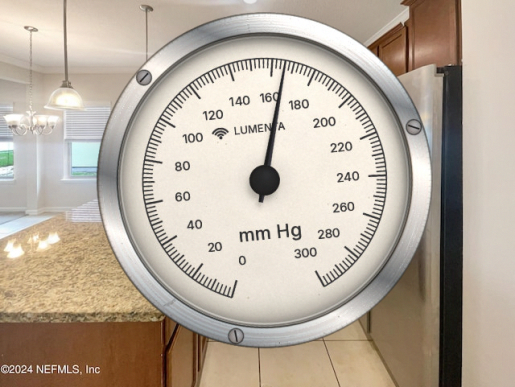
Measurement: 166 mmHg
